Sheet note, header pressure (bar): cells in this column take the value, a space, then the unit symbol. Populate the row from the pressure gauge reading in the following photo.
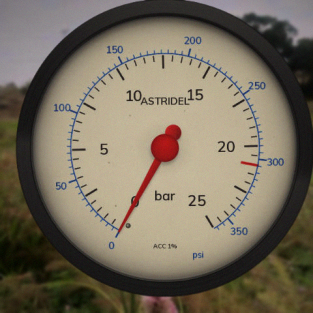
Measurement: 0 bar
